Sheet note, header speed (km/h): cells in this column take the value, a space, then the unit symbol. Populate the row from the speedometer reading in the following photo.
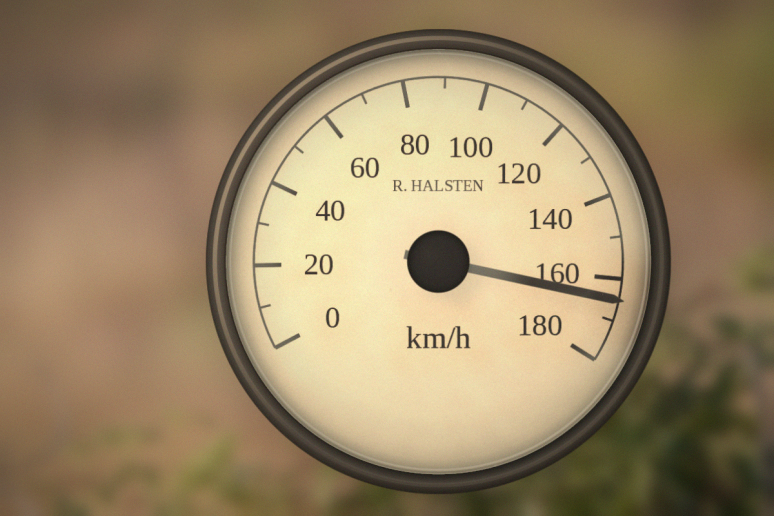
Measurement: 165 km/h
